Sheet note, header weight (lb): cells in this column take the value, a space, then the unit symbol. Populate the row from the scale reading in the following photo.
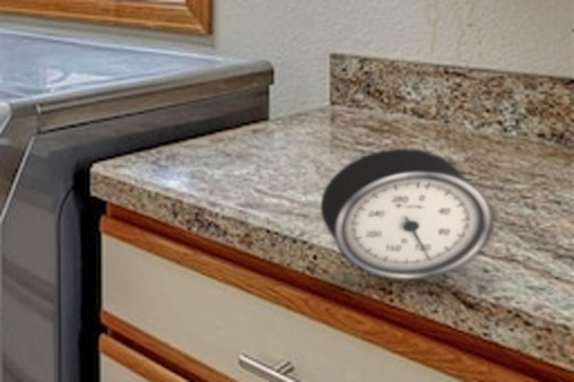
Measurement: 120 lb
